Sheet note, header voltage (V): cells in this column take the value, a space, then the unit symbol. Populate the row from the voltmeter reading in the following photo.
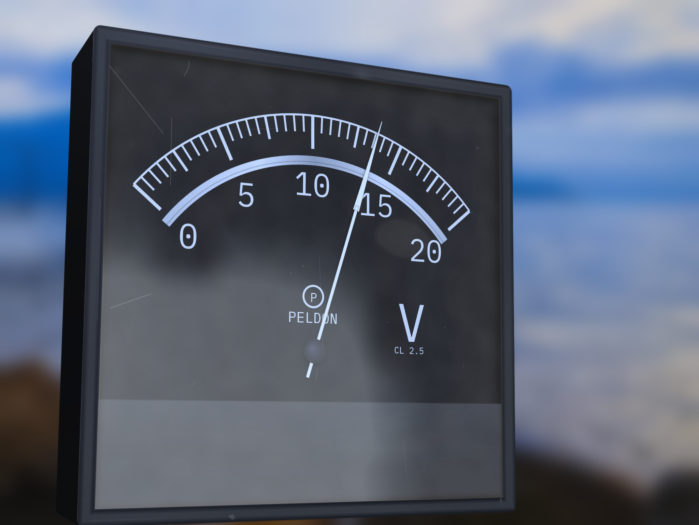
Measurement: 13.5 V
